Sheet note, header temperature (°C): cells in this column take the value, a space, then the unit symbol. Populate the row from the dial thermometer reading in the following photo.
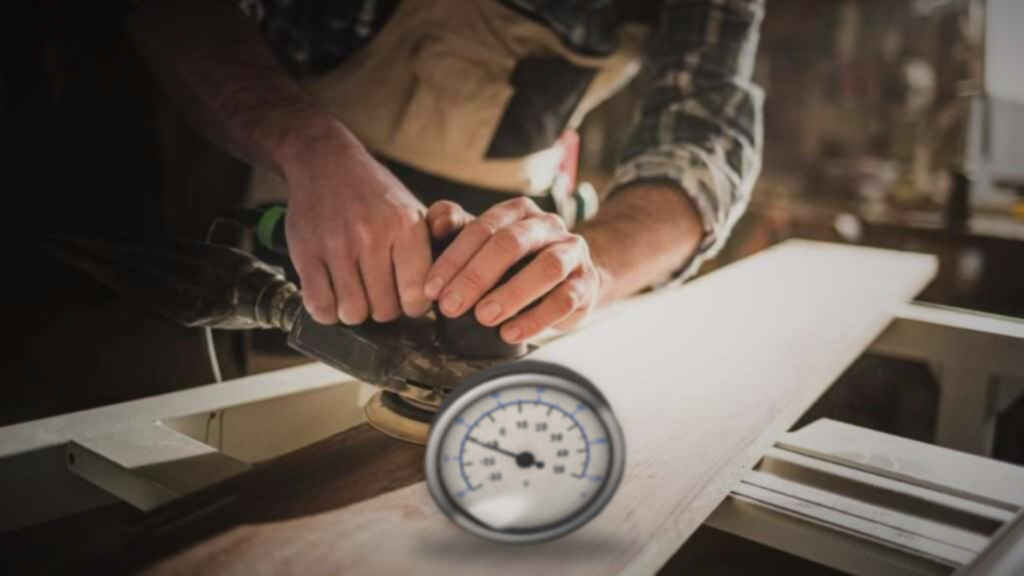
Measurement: -10 °C
